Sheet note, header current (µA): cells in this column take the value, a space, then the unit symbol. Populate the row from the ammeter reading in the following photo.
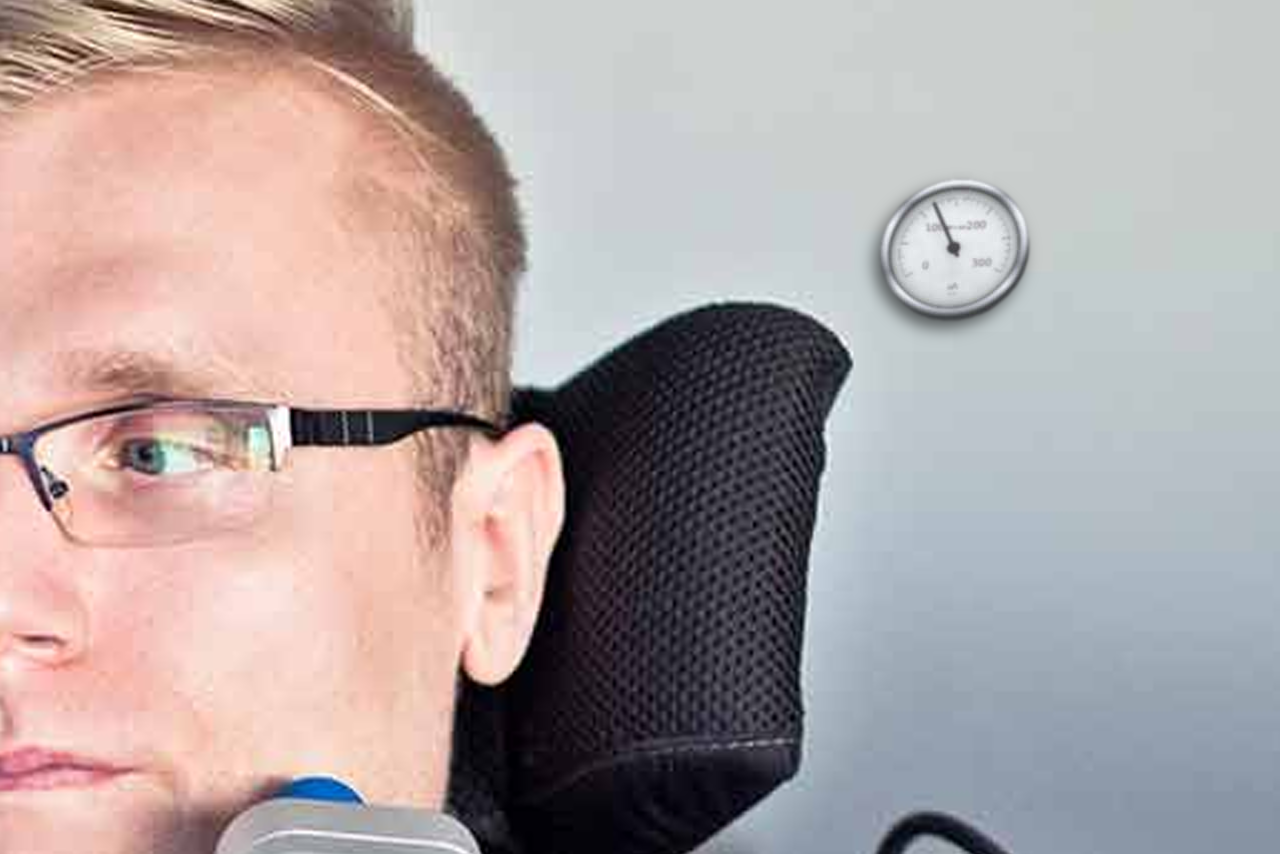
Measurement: 120 µA
